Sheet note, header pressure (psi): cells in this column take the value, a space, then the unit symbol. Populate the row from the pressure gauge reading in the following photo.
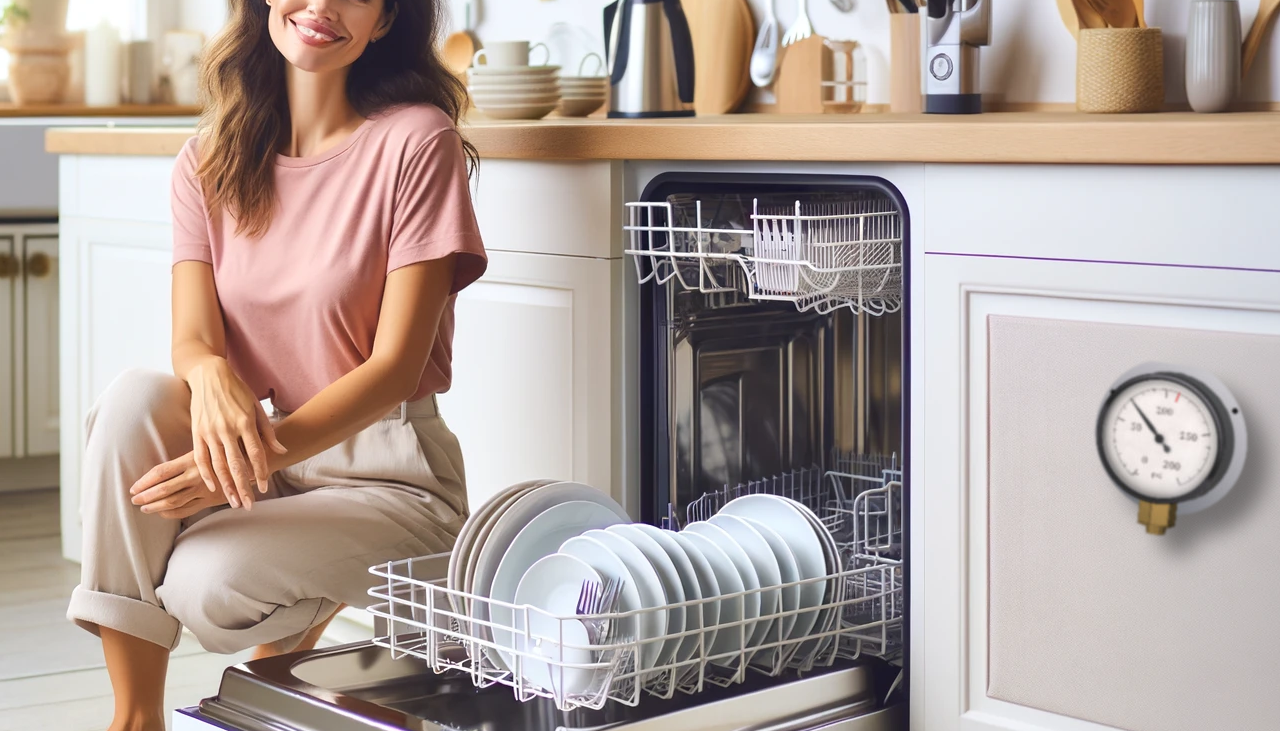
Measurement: 70 psi
